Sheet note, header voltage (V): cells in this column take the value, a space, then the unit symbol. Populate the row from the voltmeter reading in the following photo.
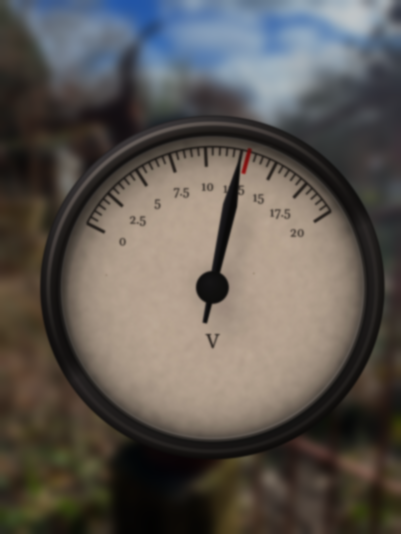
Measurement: 12.5 V
